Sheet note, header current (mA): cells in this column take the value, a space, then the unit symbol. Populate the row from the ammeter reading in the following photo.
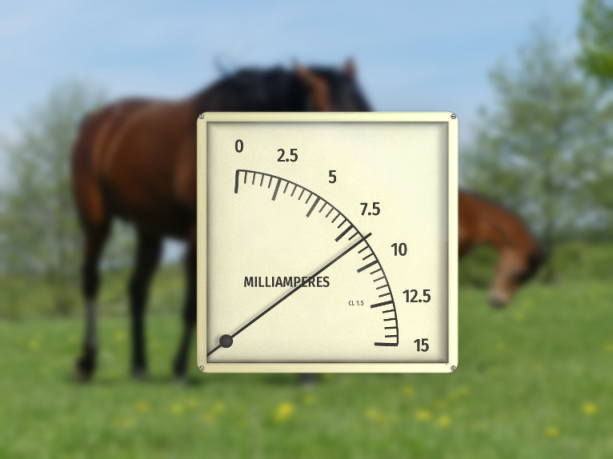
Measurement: 8.5 mA
